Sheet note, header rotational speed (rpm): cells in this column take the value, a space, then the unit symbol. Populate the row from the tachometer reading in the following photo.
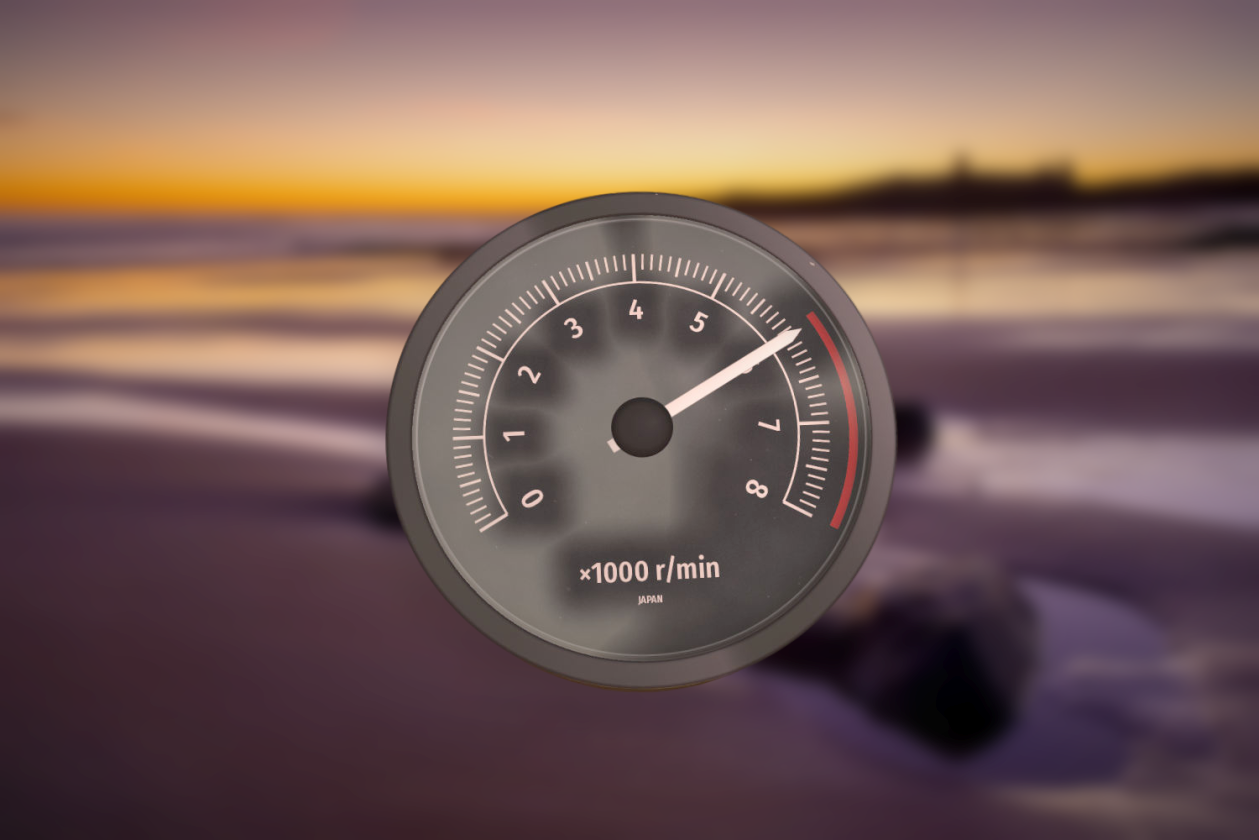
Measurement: 6000 rpm
